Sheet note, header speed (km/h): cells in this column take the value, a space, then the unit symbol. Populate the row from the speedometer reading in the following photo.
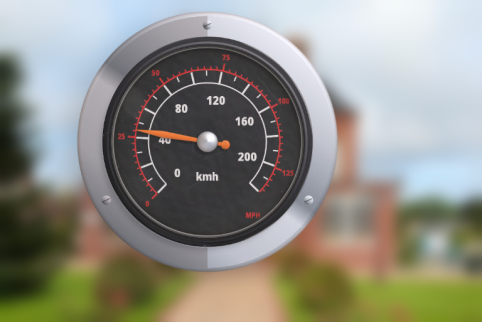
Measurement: 45 km/h
